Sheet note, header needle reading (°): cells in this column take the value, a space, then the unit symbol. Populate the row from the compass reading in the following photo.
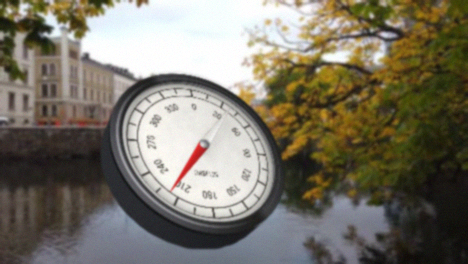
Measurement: 217.5 °
